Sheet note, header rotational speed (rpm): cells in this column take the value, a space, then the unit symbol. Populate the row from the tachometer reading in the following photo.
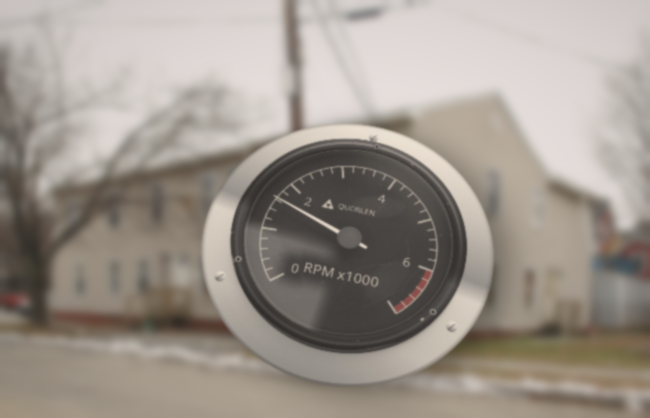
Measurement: 1600 rpm
